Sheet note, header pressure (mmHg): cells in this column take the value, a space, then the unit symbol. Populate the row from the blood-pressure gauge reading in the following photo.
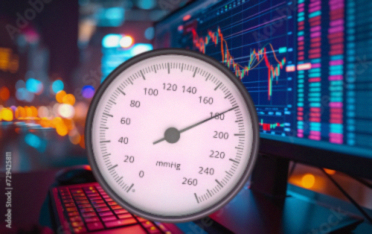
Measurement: 180 mmHg
